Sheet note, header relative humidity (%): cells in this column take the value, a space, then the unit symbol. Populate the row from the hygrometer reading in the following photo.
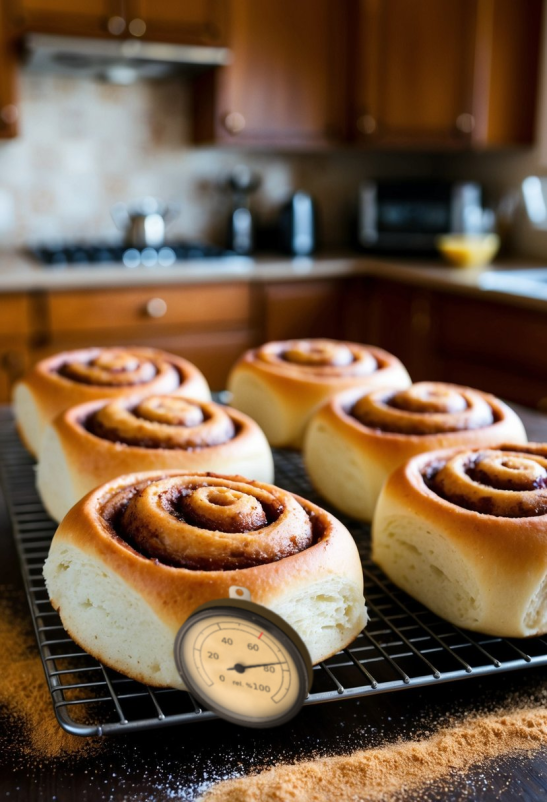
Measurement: 75 %
